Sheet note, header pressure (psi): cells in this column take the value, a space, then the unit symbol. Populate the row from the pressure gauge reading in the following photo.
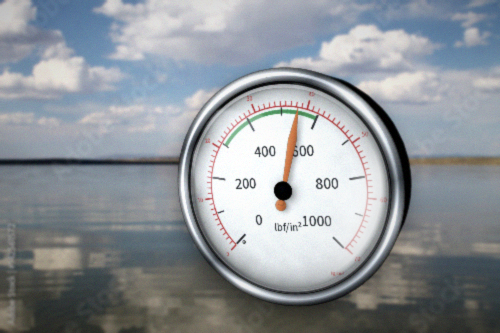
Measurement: 550 psi
